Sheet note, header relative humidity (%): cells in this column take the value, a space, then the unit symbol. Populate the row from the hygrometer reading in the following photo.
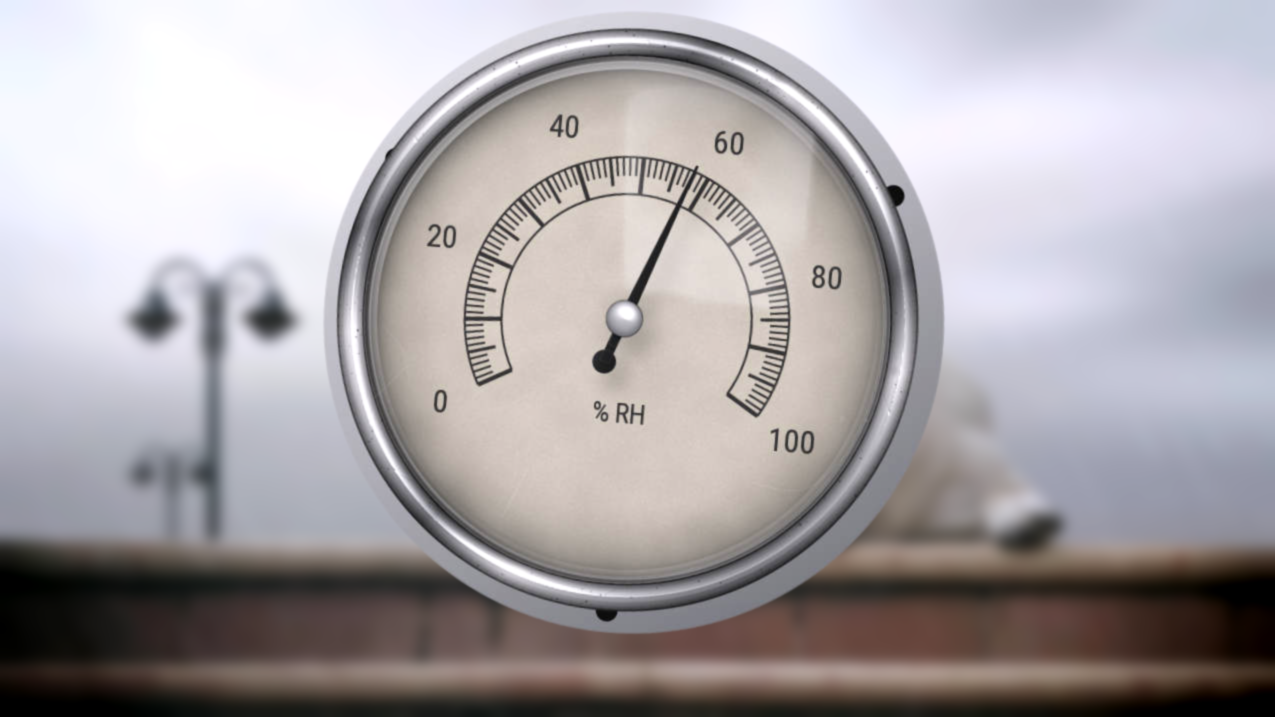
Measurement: 58 %
